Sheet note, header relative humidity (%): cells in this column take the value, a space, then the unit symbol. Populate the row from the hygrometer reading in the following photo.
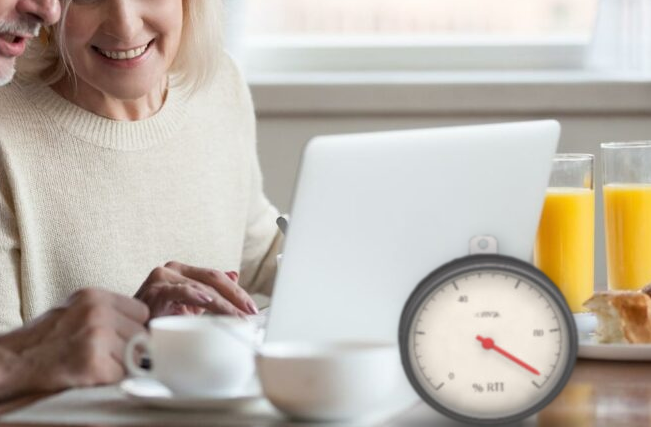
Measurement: 96 %
